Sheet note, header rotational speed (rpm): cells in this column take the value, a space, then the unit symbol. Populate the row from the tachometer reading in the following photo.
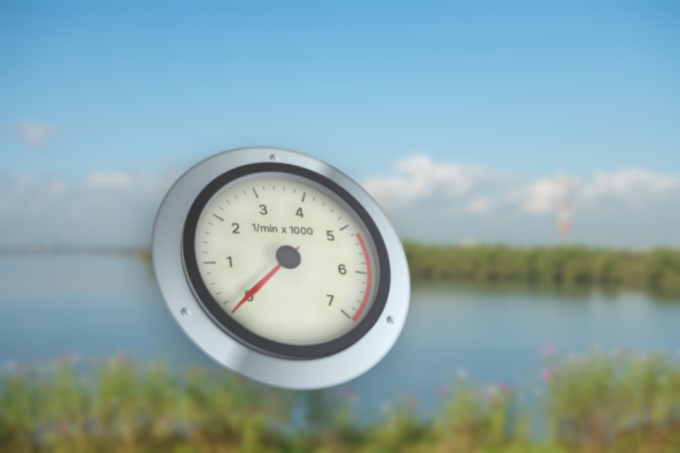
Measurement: 0 rpm
